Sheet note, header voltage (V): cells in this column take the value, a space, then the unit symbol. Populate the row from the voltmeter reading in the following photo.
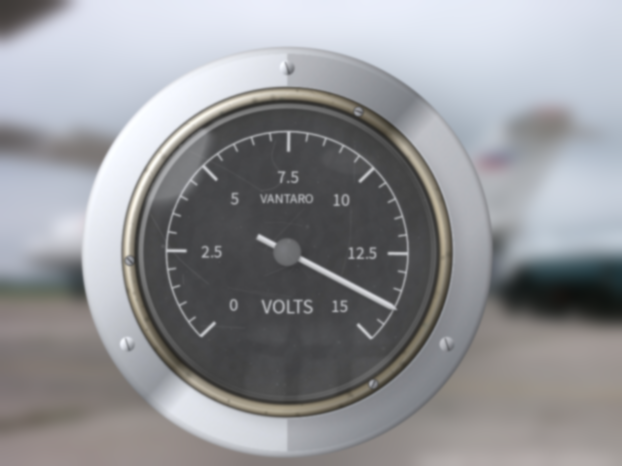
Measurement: 14 V
